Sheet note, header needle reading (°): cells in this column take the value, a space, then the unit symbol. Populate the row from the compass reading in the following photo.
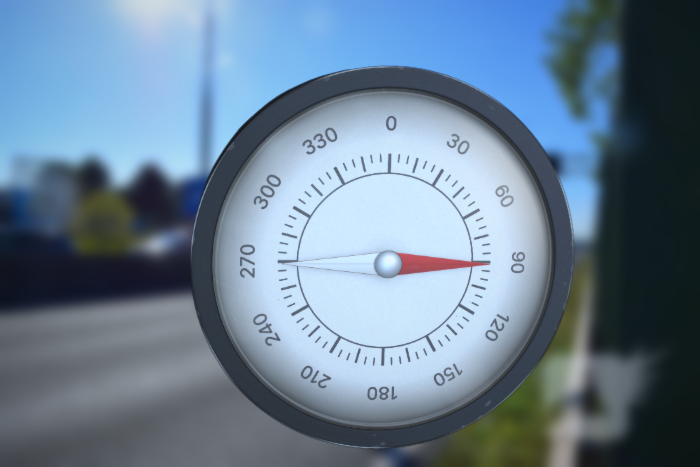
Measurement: 90 °
